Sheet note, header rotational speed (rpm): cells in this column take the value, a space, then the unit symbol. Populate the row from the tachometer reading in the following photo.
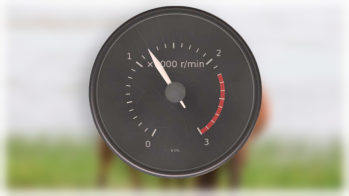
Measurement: 1200 rpm
